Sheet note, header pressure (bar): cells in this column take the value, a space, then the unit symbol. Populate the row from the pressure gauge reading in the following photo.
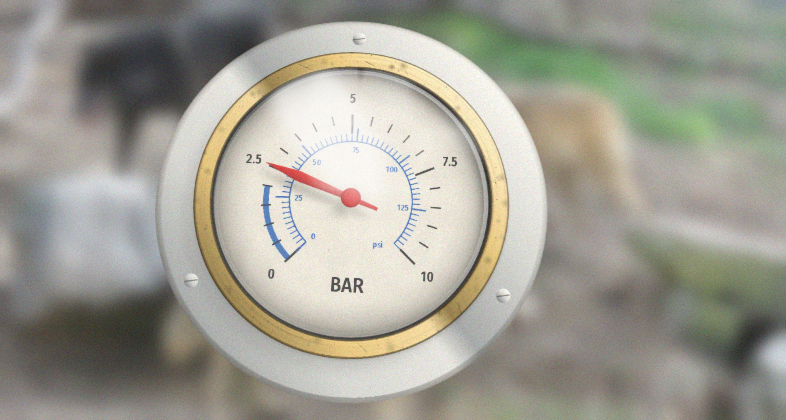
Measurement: 2.5 bar
